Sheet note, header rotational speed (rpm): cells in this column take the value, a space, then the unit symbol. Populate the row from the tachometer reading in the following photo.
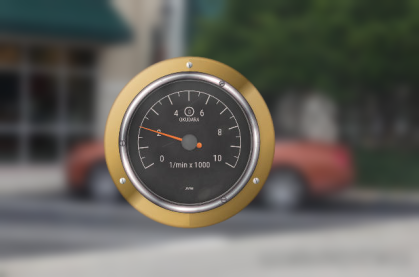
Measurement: 2000 rpm
